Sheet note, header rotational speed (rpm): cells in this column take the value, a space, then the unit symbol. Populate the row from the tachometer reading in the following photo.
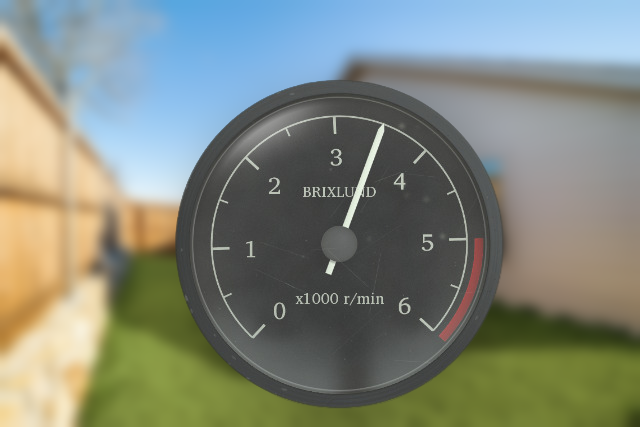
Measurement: 3500 rpm
